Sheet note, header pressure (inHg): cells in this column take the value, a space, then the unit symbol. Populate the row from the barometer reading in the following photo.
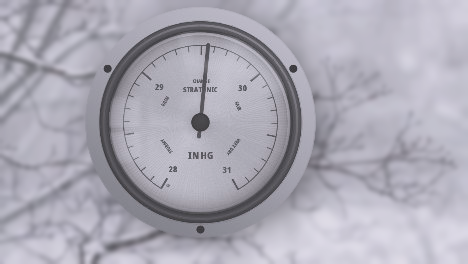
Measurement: 29.55 inHg
